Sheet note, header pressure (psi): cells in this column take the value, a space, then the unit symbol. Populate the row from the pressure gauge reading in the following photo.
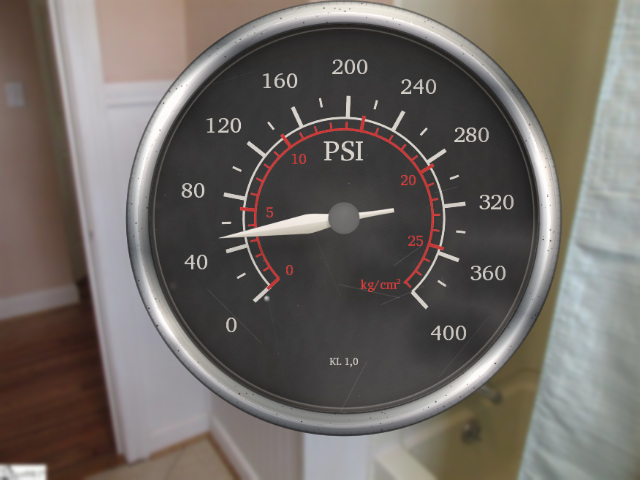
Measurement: 50 psi
